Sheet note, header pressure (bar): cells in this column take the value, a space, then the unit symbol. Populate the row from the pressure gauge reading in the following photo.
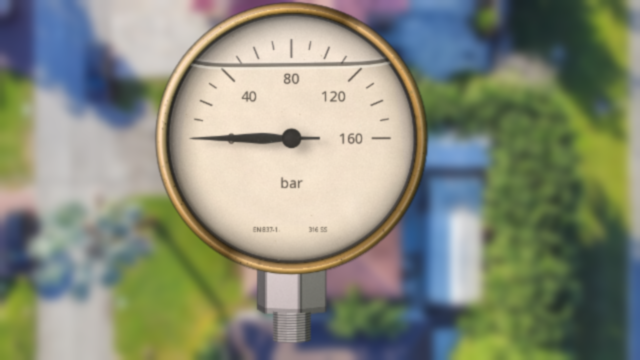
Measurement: 0 bar
